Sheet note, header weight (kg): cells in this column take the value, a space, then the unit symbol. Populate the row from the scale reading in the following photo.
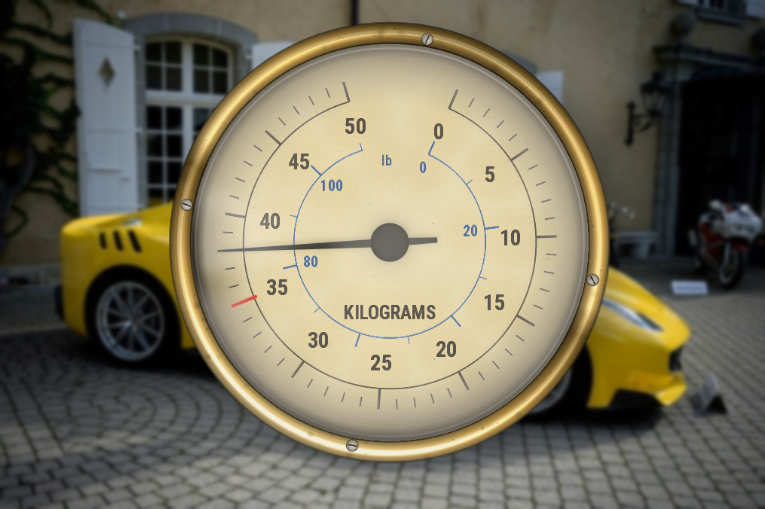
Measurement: 38 kg
